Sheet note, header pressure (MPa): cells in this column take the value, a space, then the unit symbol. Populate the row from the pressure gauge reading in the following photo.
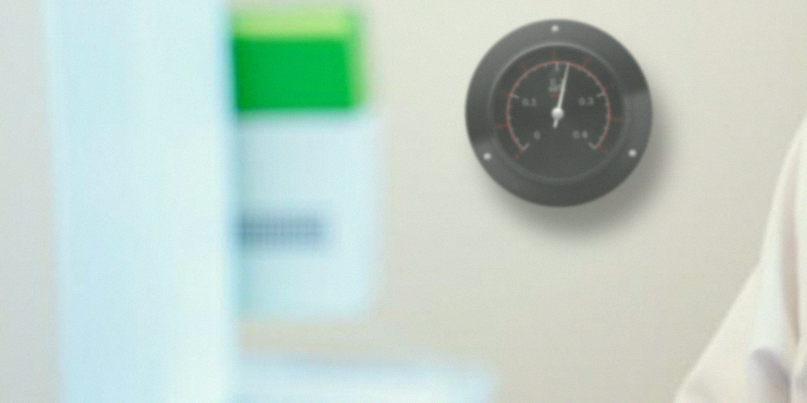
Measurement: 0.22 MPa
